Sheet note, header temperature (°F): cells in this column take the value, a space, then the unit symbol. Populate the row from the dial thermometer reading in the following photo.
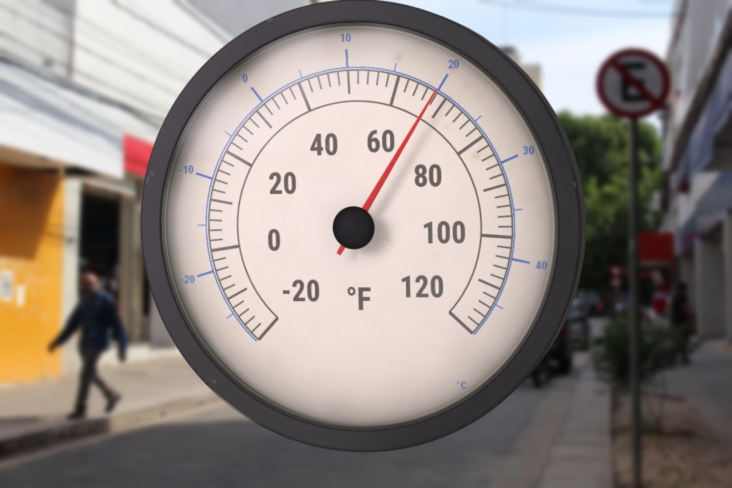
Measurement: 68 °F
